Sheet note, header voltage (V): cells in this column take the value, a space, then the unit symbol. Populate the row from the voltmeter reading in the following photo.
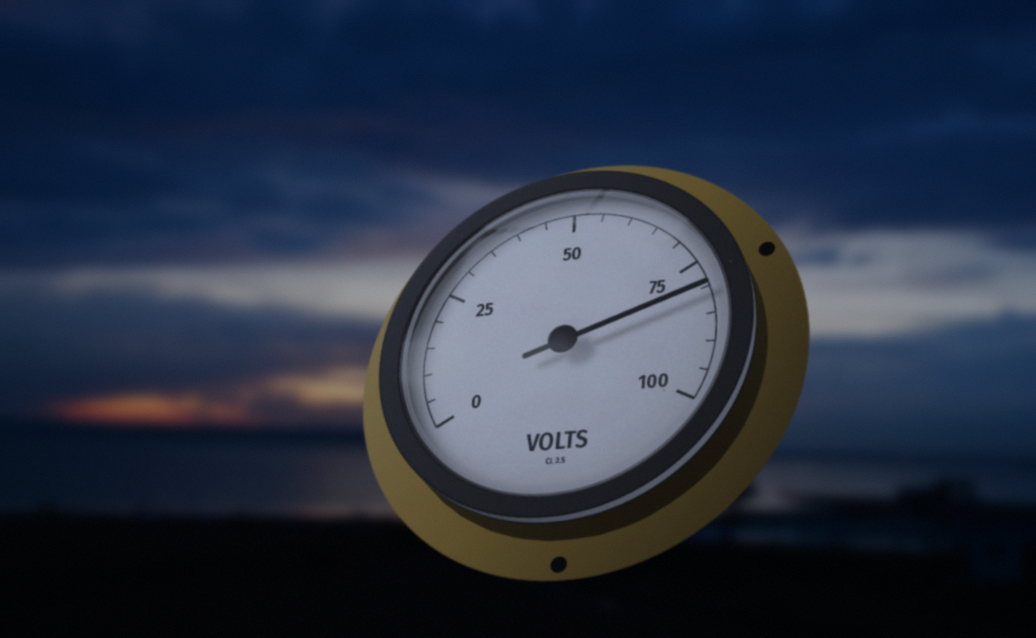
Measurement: 80 V
